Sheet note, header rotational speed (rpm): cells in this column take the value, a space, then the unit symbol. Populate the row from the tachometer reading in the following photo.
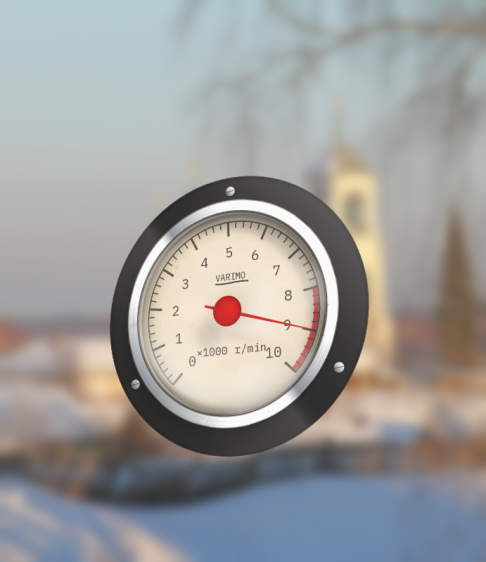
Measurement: 9000 rpm
